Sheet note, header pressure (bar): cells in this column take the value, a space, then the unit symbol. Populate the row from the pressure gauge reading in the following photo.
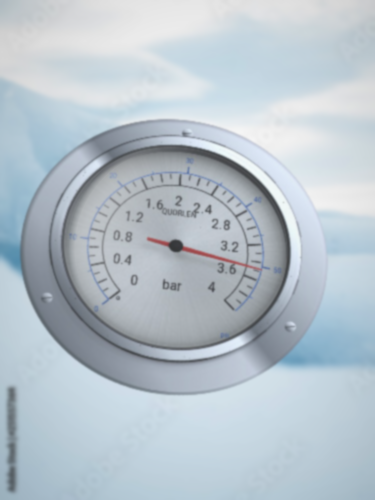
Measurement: 3.5 bar
